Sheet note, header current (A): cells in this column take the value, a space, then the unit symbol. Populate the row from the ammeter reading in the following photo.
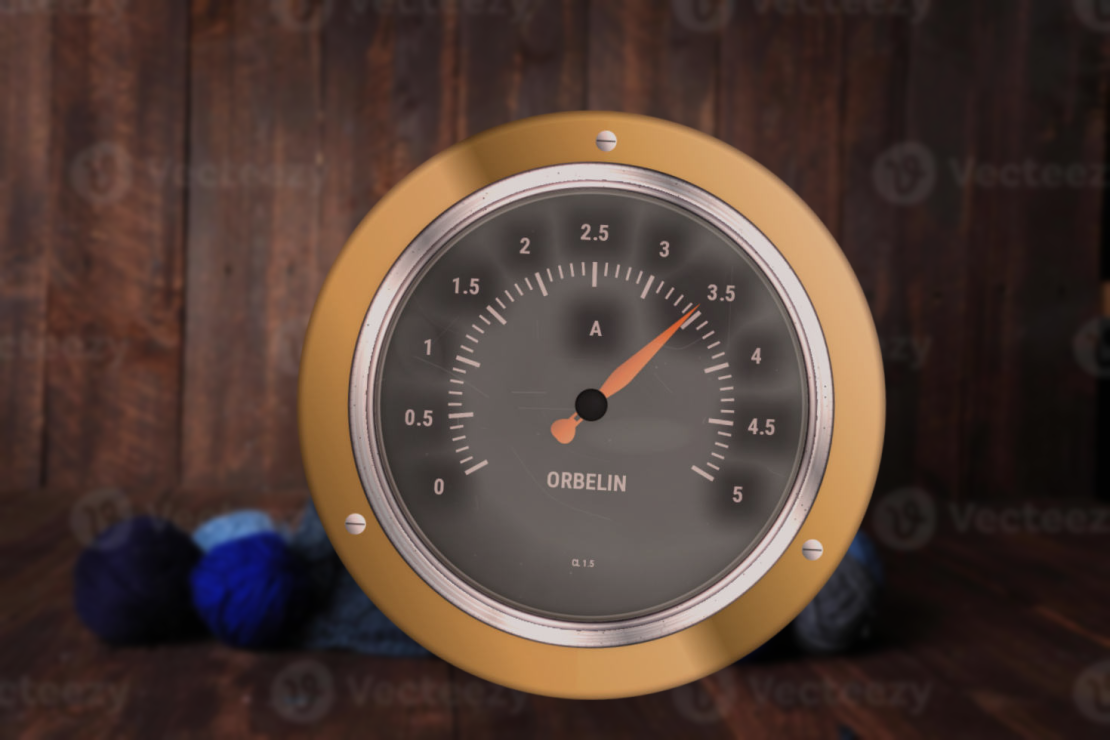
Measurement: 3.45 A
